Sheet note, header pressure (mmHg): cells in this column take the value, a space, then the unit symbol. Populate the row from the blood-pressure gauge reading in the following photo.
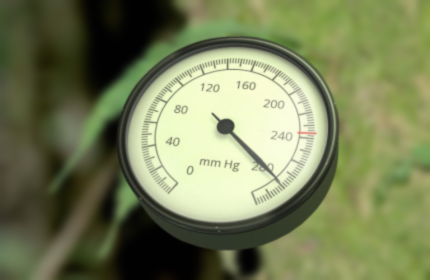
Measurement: 280 mmHg
